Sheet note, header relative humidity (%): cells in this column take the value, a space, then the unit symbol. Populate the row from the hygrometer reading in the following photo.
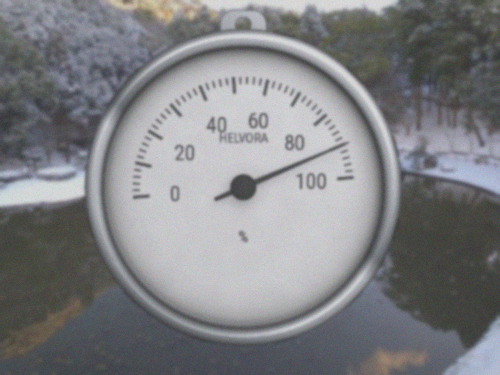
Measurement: 90 %
